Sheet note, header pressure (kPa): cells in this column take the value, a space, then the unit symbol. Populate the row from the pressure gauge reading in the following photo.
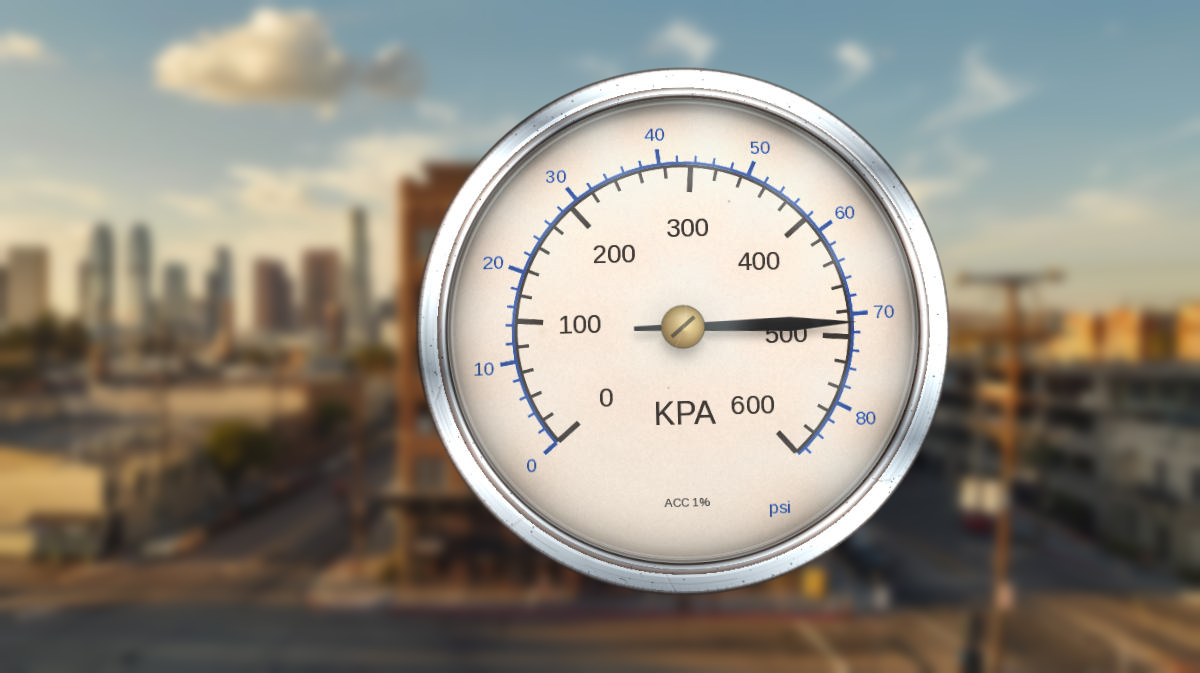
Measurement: 490 kPa
